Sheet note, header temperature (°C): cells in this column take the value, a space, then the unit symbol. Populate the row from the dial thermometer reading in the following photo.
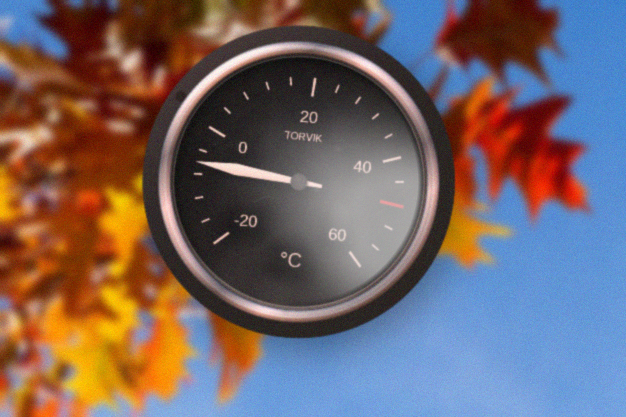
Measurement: -6 °C
